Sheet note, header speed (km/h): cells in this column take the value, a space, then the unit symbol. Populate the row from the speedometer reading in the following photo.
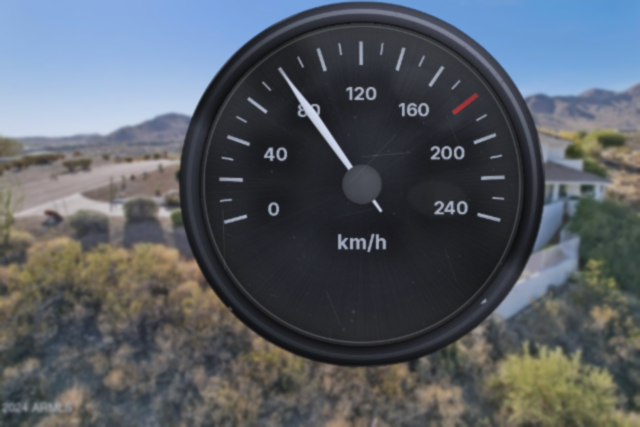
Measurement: 80 km/h
